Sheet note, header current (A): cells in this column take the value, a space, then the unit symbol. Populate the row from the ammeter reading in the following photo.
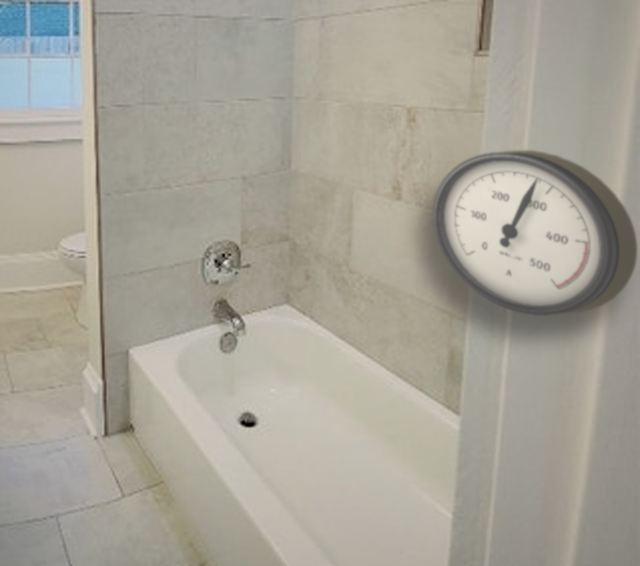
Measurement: 280 A
